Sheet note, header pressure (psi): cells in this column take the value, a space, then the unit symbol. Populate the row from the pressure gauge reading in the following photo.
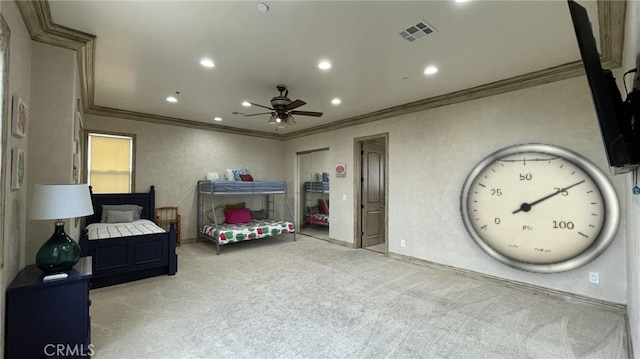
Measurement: 75 psi
